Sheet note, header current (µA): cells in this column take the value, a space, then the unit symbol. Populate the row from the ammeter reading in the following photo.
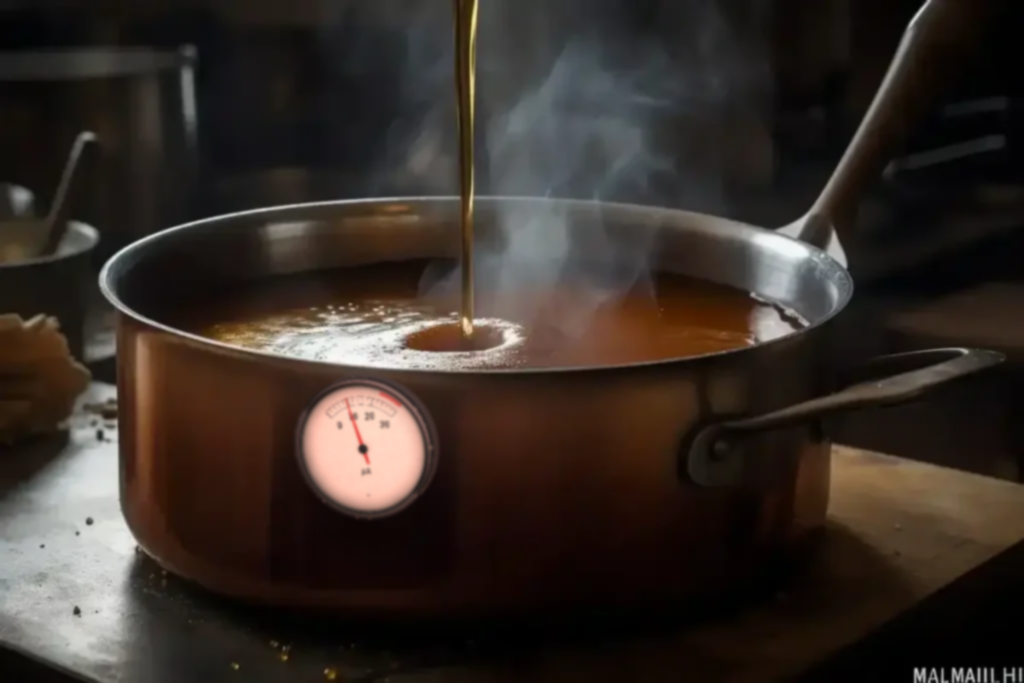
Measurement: 10 µA
